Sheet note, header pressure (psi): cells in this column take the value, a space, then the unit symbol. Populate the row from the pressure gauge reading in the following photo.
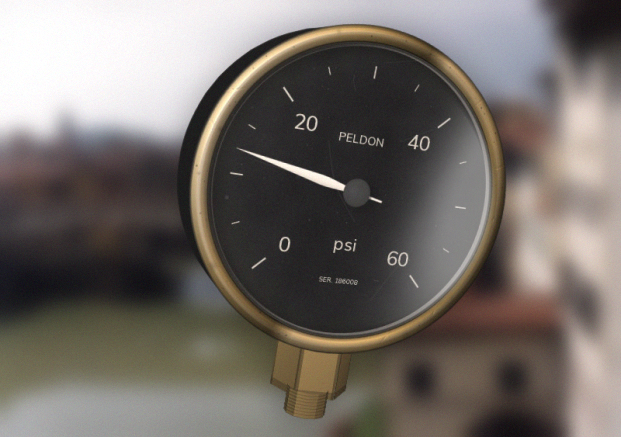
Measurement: 12.5 psi
